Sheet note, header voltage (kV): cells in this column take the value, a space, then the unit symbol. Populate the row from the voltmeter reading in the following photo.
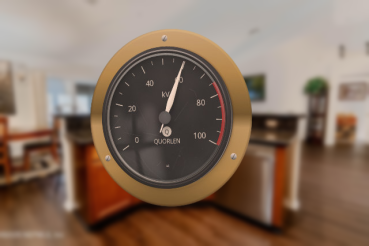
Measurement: 60 kV
